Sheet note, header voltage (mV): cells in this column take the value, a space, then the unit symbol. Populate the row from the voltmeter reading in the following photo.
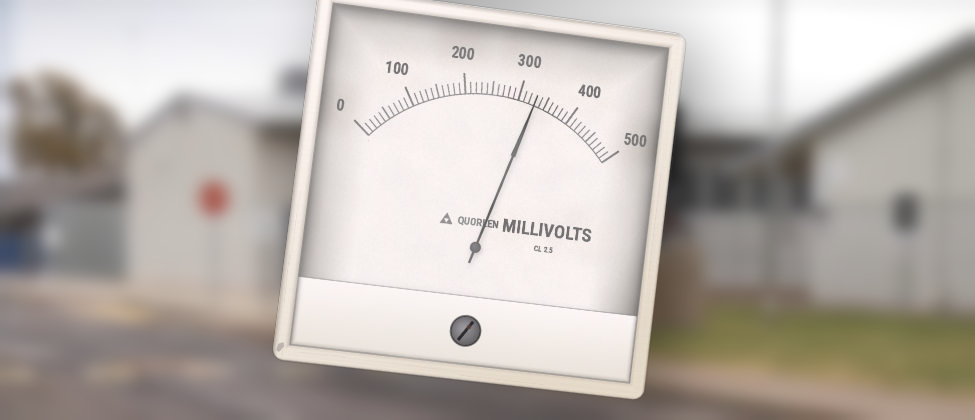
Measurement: 330 mV
